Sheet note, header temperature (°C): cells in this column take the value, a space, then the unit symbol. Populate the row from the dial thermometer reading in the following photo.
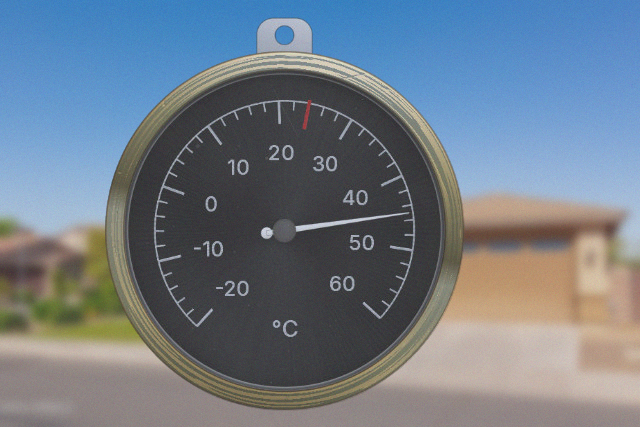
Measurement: 45 °C
